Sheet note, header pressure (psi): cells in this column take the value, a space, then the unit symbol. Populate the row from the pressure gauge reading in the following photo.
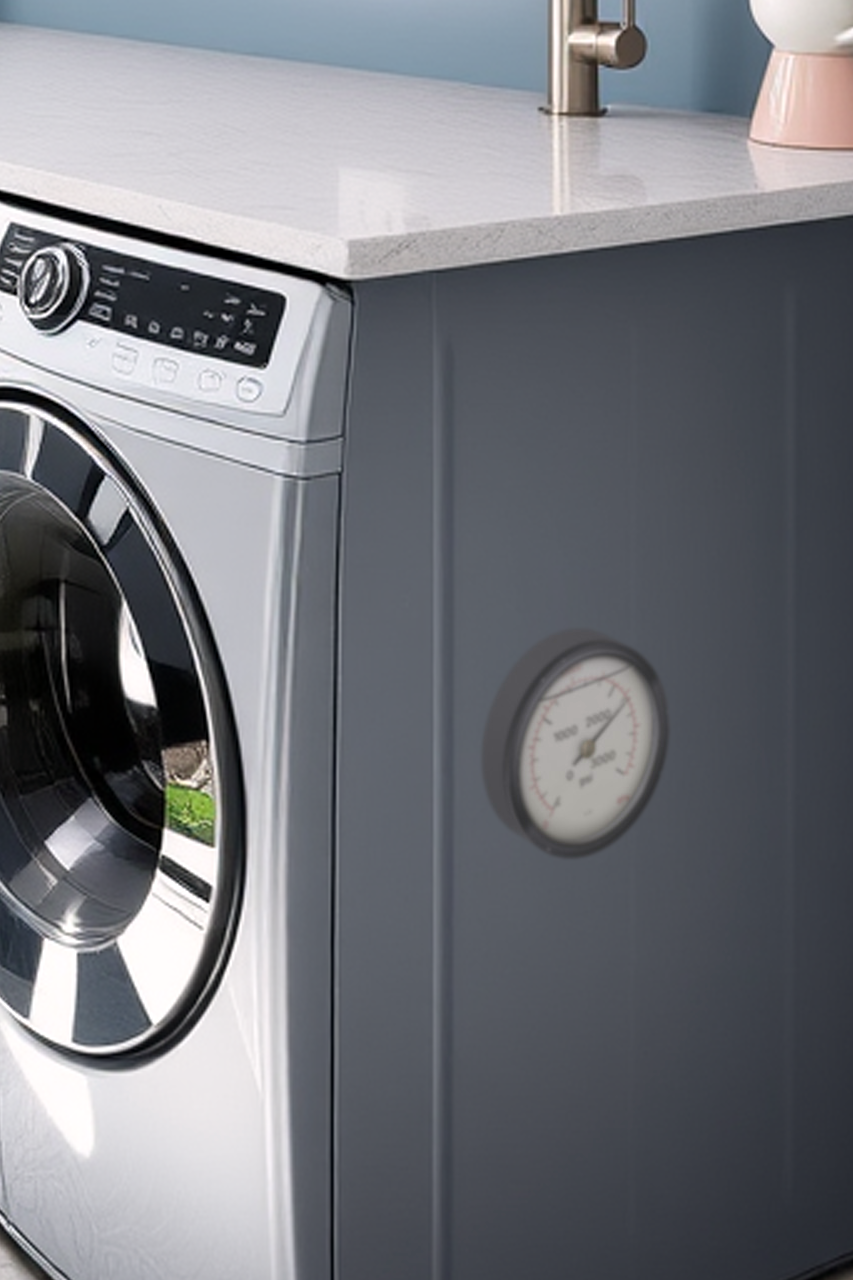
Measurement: 2200 psi
